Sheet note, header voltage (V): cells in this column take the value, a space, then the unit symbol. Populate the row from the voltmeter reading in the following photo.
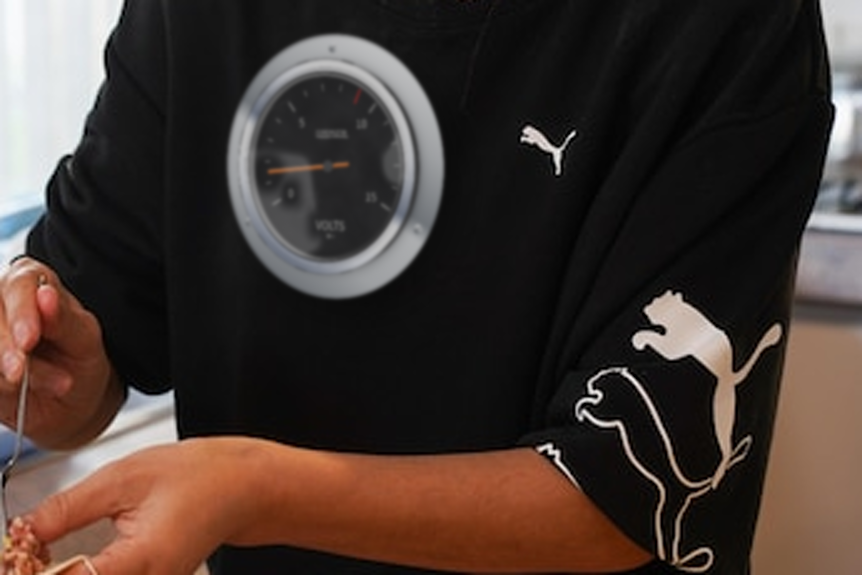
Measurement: 1.5 V
